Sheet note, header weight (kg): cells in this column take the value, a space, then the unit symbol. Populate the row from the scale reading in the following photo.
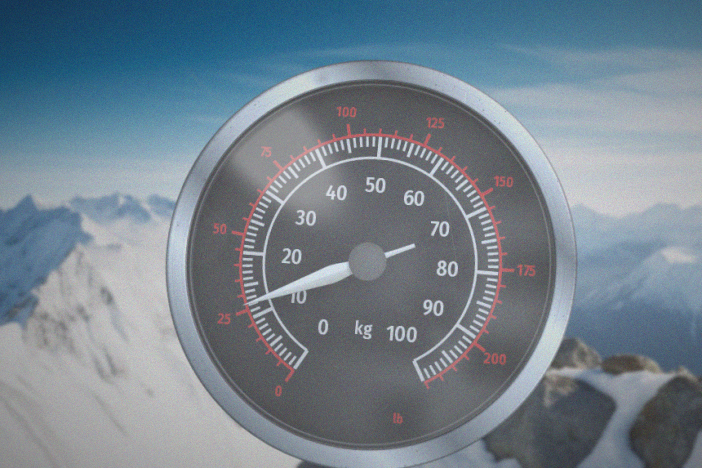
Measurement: 12 kg
